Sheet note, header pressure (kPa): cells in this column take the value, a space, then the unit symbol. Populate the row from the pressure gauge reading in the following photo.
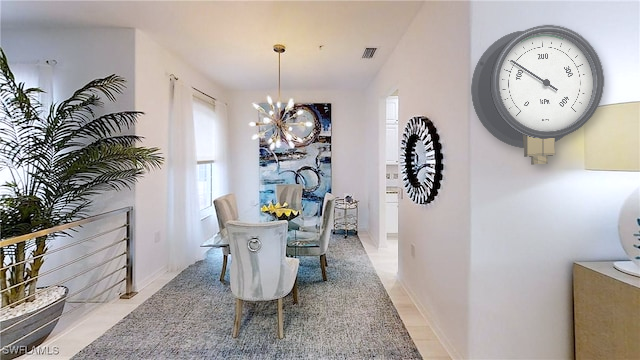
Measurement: 120 kPa
